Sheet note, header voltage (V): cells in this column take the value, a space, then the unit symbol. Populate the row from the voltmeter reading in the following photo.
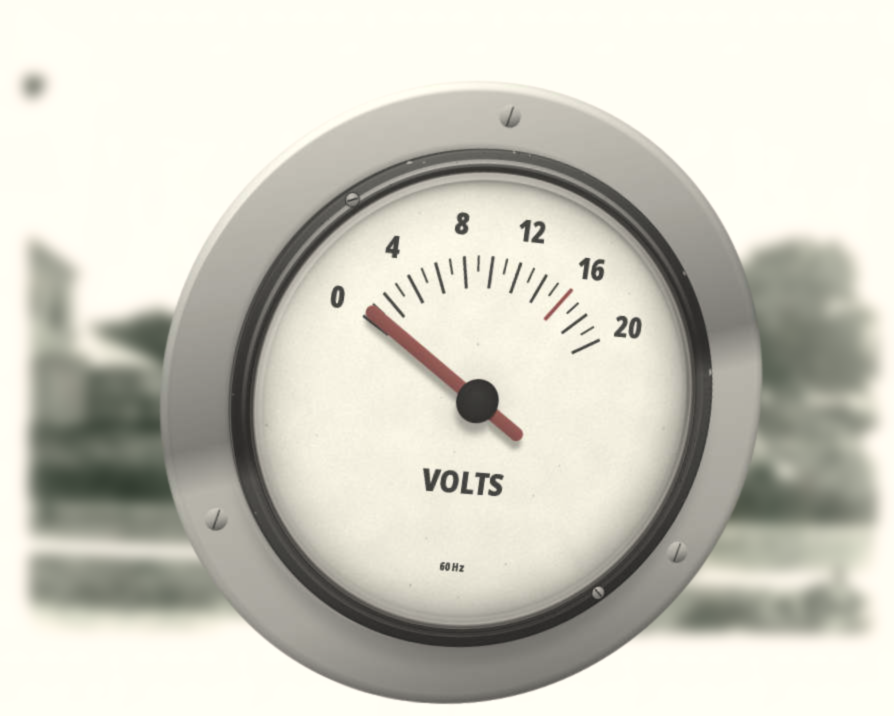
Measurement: 0.5 V
